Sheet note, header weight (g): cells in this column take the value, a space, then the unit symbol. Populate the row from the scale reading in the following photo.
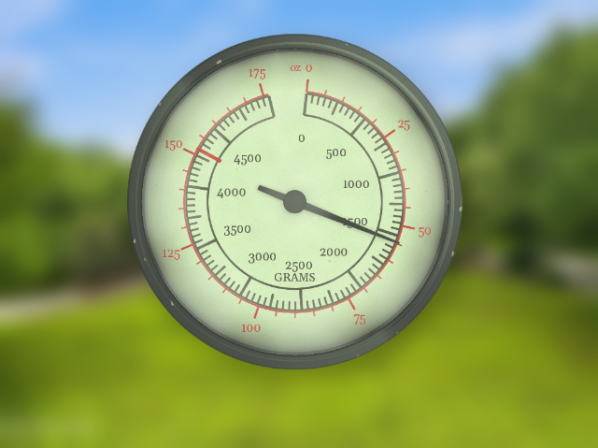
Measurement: 1550 g
